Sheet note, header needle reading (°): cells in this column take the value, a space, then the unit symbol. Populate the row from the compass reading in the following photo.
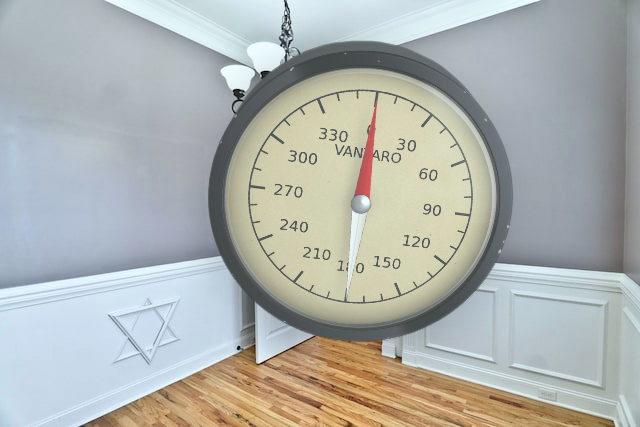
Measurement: 0 °
